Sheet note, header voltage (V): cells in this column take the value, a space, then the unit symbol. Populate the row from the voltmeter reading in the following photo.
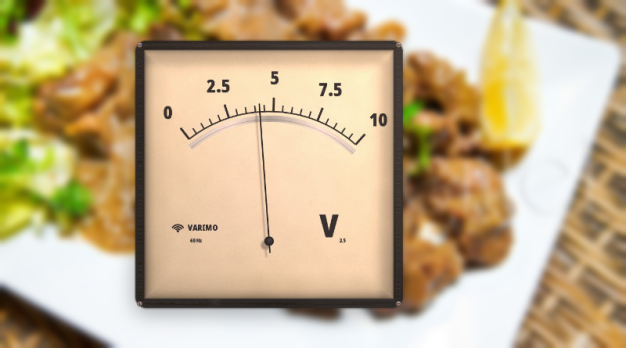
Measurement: 4.25 V
